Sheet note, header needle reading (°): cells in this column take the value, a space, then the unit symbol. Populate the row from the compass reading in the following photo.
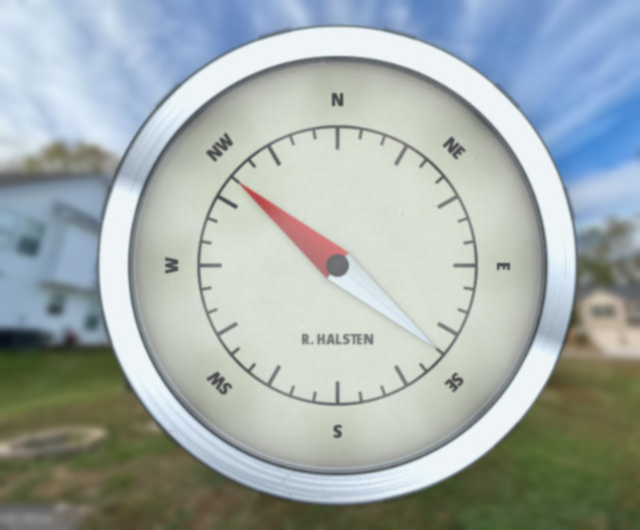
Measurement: 310 °
